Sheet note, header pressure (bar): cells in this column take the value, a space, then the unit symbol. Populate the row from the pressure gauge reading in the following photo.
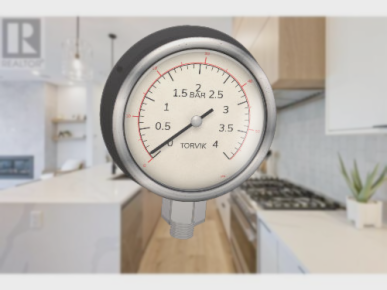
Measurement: 0.1 bar
